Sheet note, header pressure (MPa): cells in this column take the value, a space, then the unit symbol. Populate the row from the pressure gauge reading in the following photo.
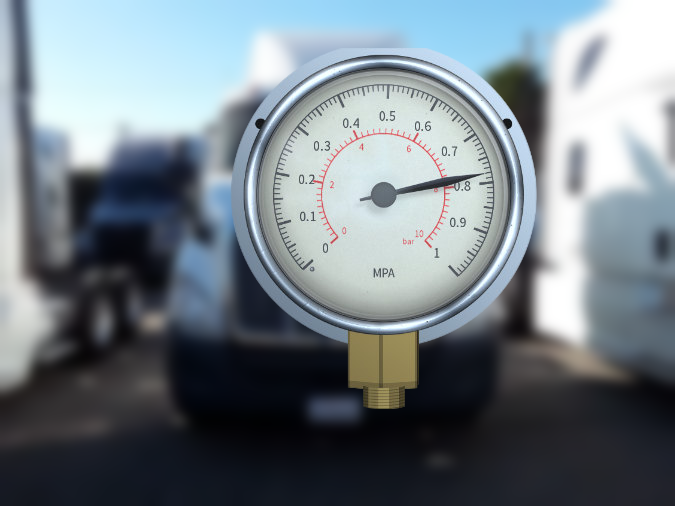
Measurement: 0.78 MPa
